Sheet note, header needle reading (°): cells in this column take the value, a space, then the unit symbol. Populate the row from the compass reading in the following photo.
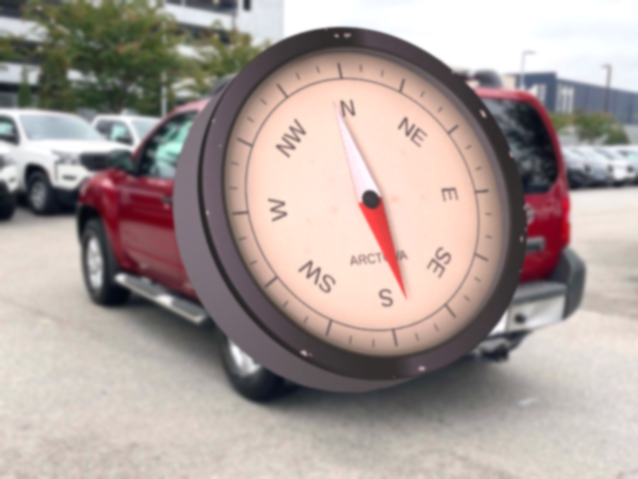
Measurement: 170 °
